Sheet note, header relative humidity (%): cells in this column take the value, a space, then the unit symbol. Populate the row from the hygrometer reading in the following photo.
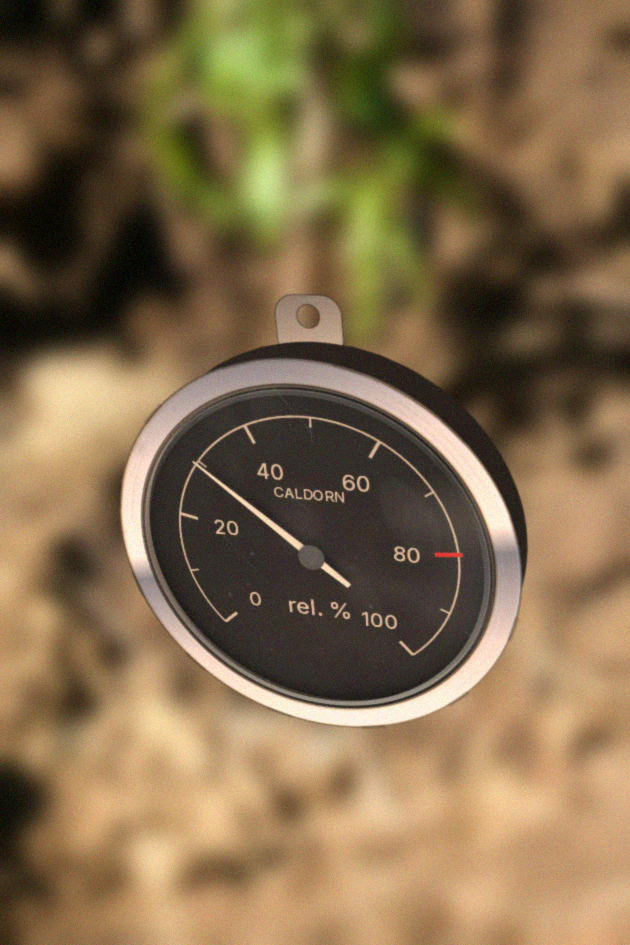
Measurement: 30 %
